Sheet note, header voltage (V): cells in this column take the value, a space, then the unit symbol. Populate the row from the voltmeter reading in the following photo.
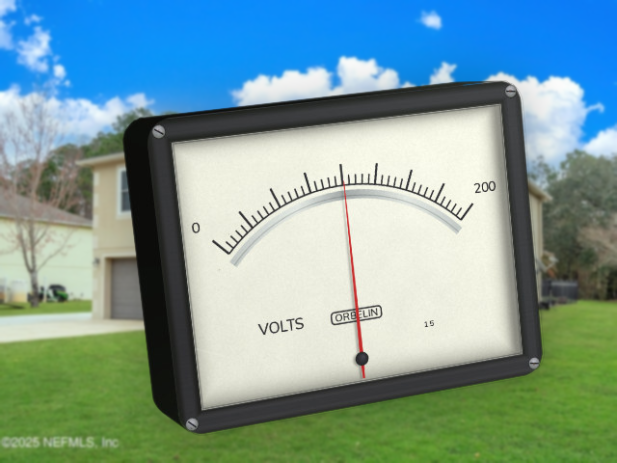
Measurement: 100 V
